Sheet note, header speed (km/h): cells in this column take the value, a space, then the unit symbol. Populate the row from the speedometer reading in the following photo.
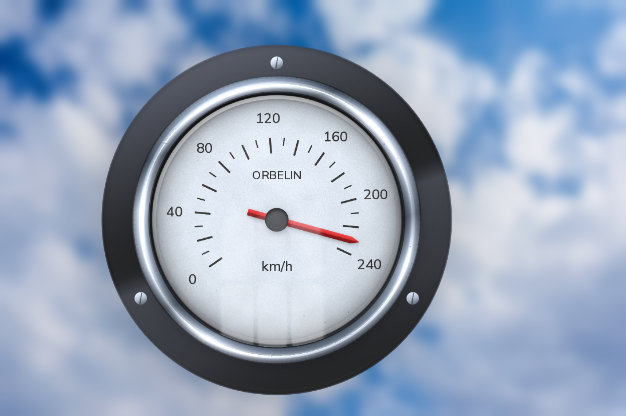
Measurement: 230 km/h
